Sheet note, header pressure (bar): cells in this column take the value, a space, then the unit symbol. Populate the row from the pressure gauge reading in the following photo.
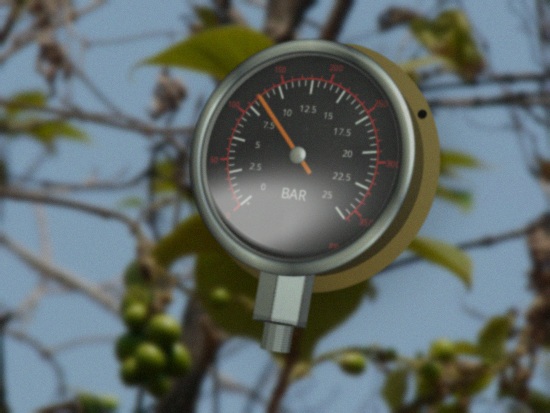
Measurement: 8.5 bar
